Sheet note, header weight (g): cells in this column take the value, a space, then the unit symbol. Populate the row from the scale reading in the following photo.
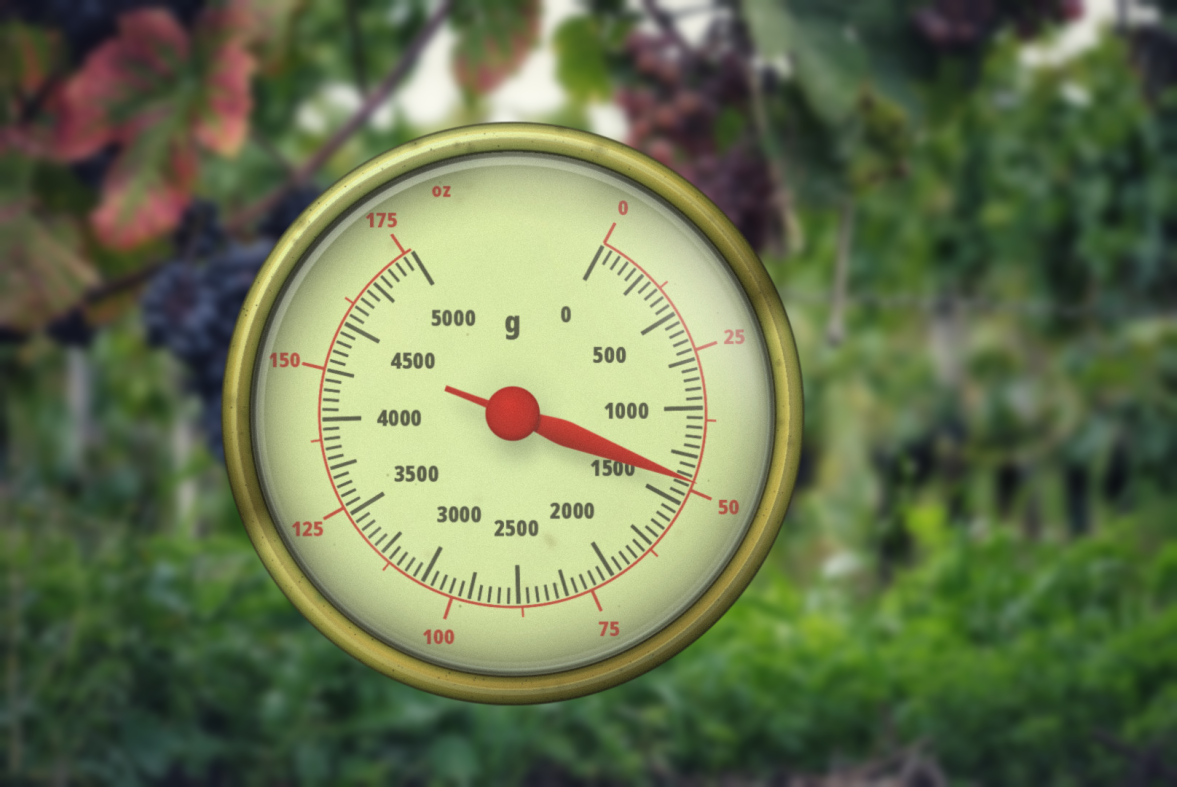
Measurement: 1375 g
